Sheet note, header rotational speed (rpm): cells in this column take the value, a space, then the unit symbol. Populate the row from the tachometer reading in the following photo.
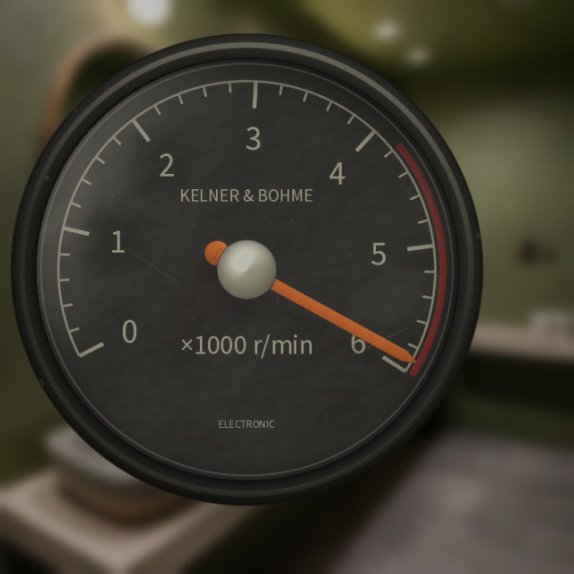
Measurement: 5900 rpm
